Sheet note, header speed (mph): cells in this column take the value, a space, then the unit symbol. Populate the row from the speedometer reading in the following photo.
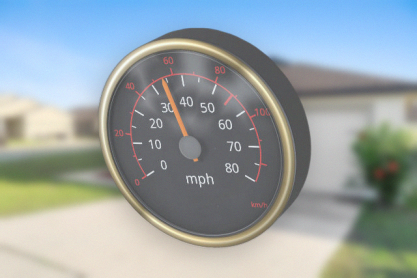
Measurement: 35 mph
